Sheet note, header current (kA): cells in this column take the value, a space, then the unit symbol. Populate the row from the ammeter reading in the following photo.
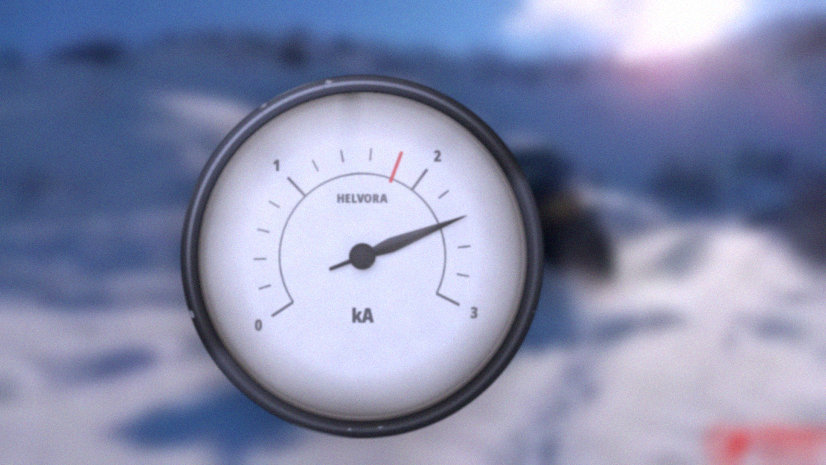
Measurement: 2.4 kA
